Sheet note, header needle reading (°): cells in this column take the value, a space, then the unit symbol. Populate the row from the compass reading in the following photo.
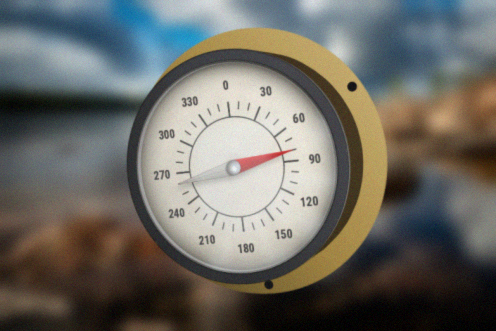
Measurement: 80 °
